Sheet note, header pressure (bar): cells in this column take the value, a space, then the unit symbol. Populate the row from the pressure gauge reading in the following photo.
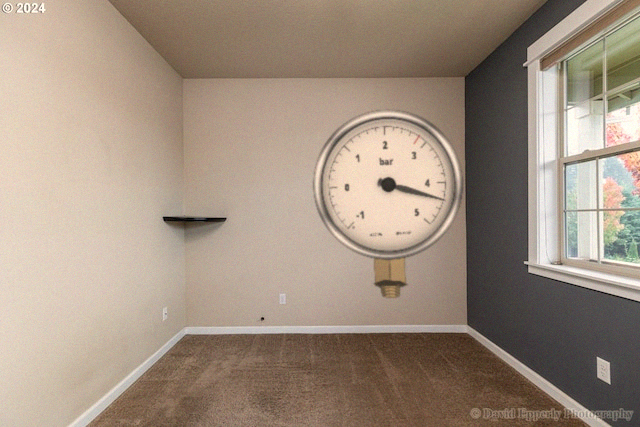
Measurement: 4.4 bar
